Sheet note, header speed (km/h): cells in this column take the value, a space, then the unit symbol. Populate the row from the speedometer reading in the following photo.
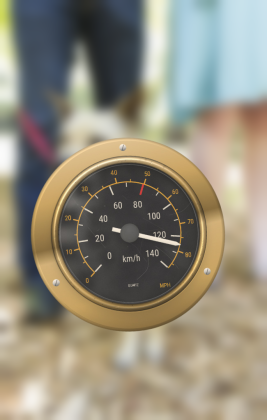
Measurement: 125 km/h
